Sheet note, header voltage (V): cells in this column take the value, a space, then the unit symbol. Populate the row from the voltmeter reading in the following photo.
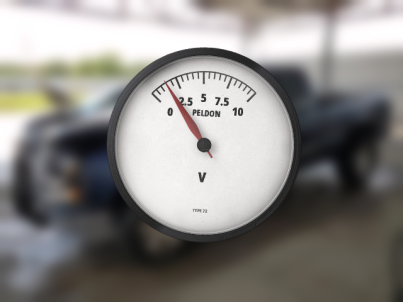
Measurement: 1.5 V
